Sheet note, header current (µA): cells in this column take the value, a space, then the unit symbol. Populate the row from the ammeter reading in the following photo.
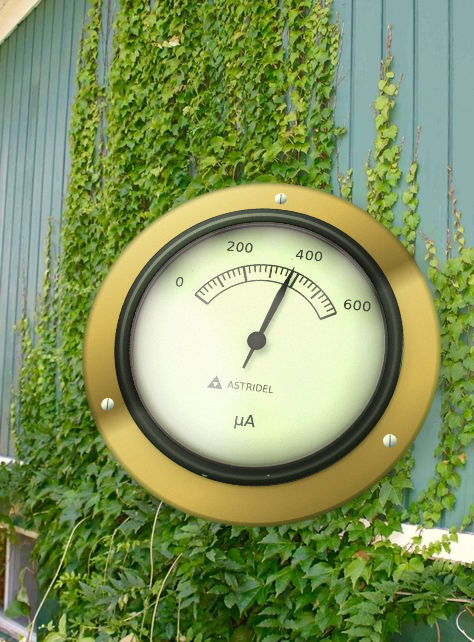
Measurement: 380 µA
